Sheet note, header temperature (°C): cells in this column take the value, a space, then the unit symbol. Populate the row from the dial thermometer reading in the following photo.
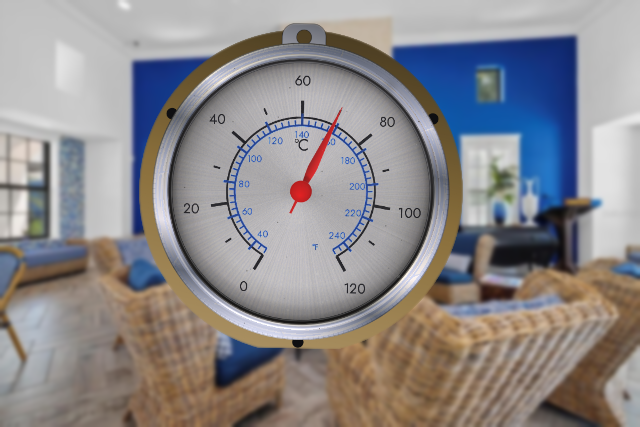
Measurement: 70 °C
